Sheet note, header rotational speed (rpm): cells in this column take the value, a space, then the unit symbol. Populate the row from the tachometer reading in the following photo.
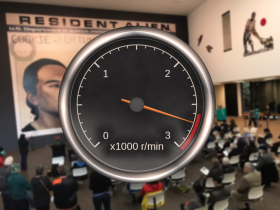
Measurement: 2700 rpm
